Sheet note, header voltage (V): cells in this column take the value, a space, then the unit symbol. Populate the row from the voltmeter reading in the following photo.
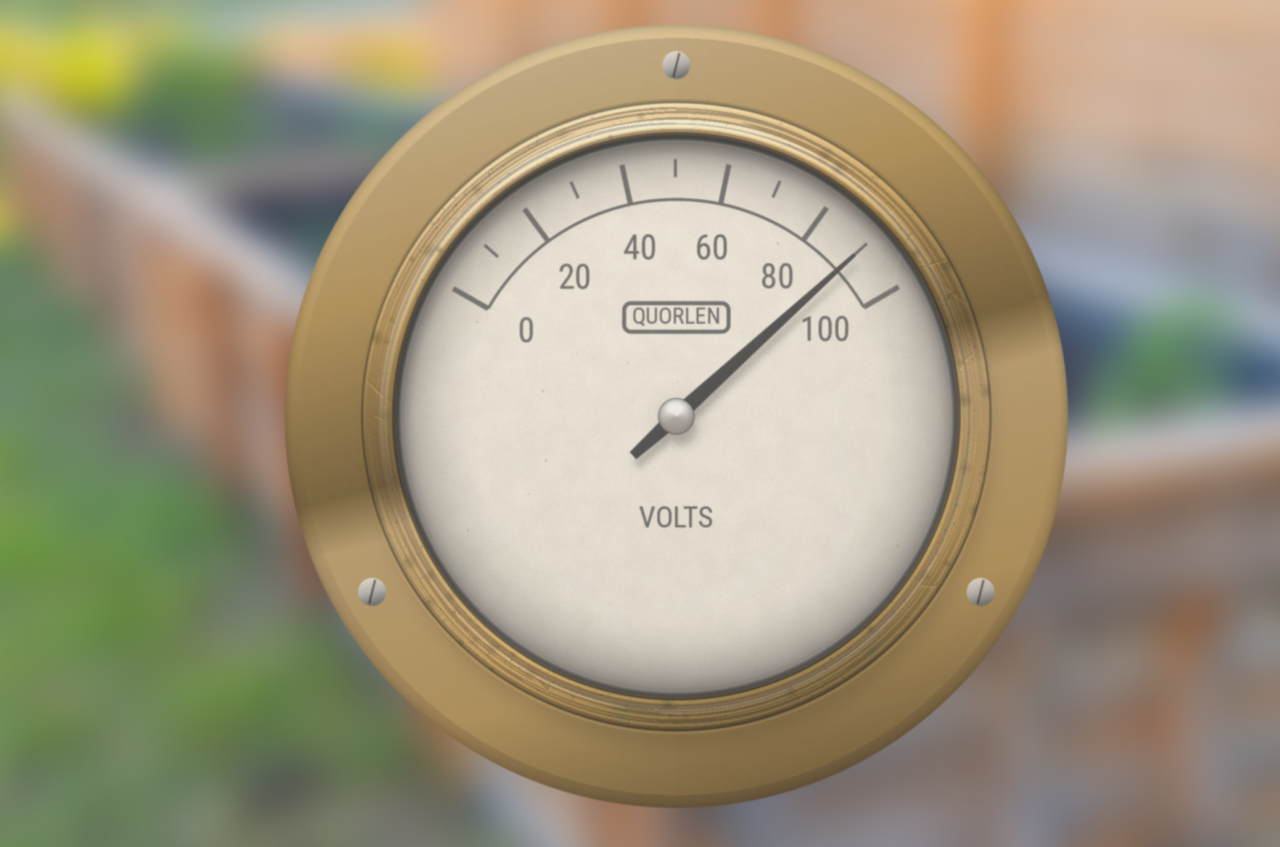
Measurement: 90 V
